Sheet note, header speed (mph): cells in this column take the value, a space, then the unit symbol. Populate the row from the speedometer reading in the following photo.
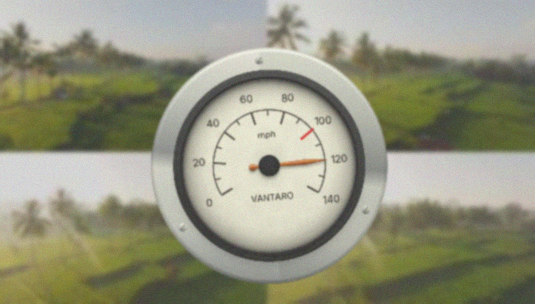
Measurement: 120 mph
